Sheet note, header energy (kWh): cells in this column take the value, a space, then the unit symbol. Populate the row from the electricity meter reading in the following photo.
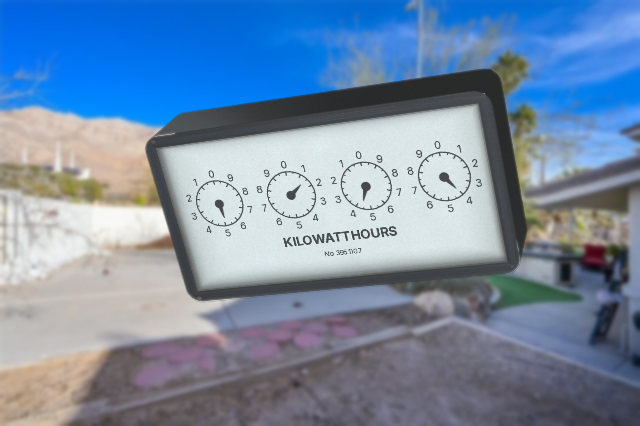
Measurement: 5144 kWh
